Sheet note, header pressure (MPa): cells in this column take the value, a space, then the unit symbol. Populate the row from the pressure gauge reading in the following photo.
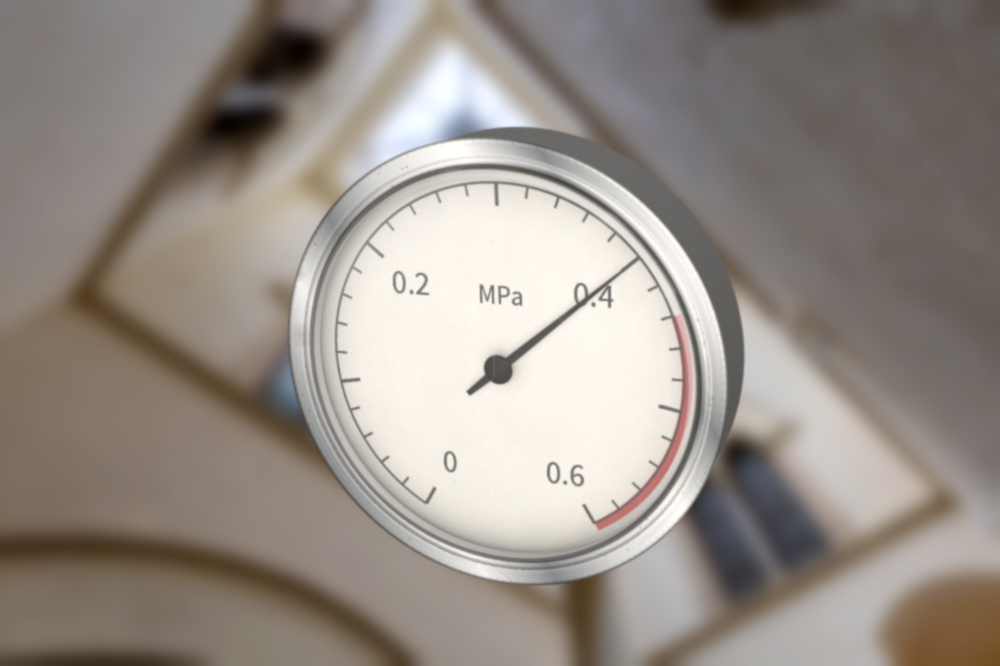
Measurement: 0.4 MPa
